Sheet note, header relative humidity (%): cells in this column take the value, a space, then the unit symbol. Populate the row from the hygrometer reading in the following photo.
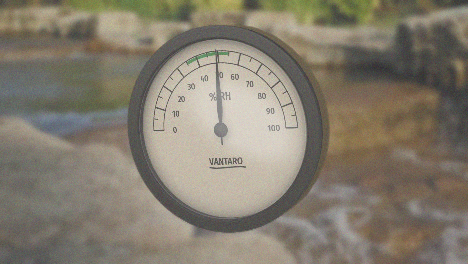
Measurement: 50 %
